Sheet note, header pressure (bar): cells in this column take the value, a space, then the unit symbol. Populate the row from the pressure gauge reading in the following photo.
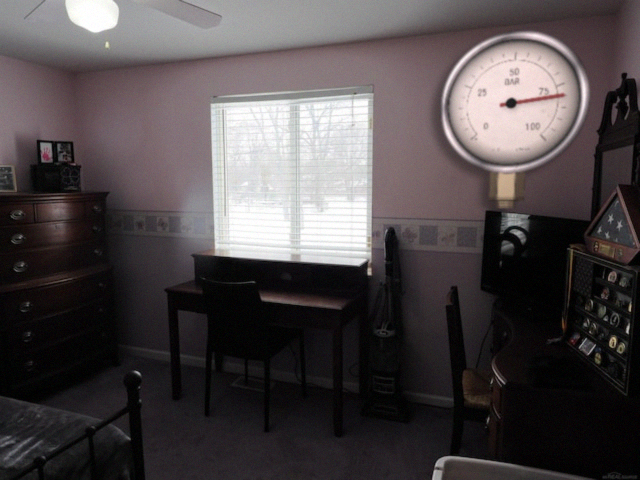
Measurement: 80 bar
